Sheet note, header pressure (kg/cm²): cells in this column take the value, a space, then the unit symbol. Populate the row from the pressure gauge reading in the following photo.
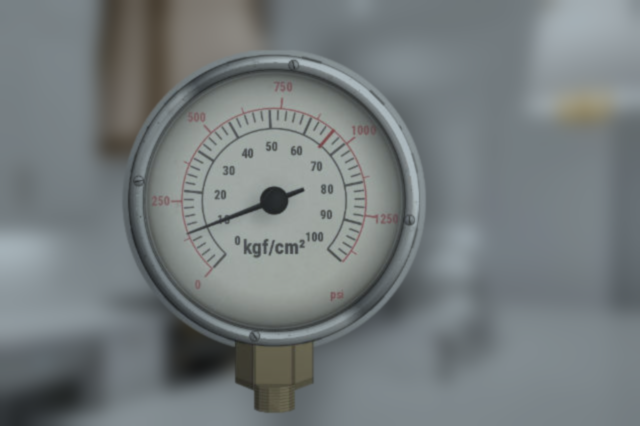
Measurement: 10 kg/cm²
